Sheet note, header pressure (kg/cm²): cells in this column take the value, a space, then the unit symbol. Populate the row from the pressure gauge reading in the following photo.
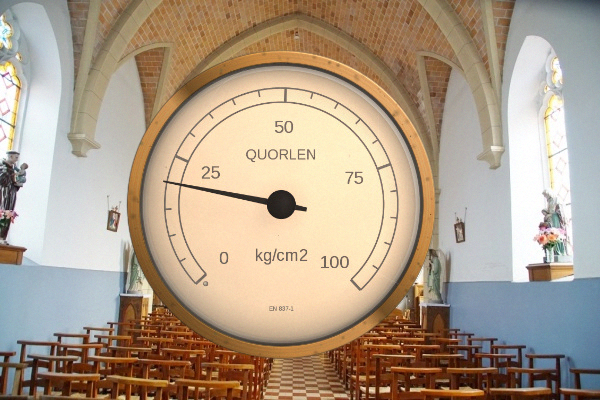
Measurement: 20 kg/cm²
